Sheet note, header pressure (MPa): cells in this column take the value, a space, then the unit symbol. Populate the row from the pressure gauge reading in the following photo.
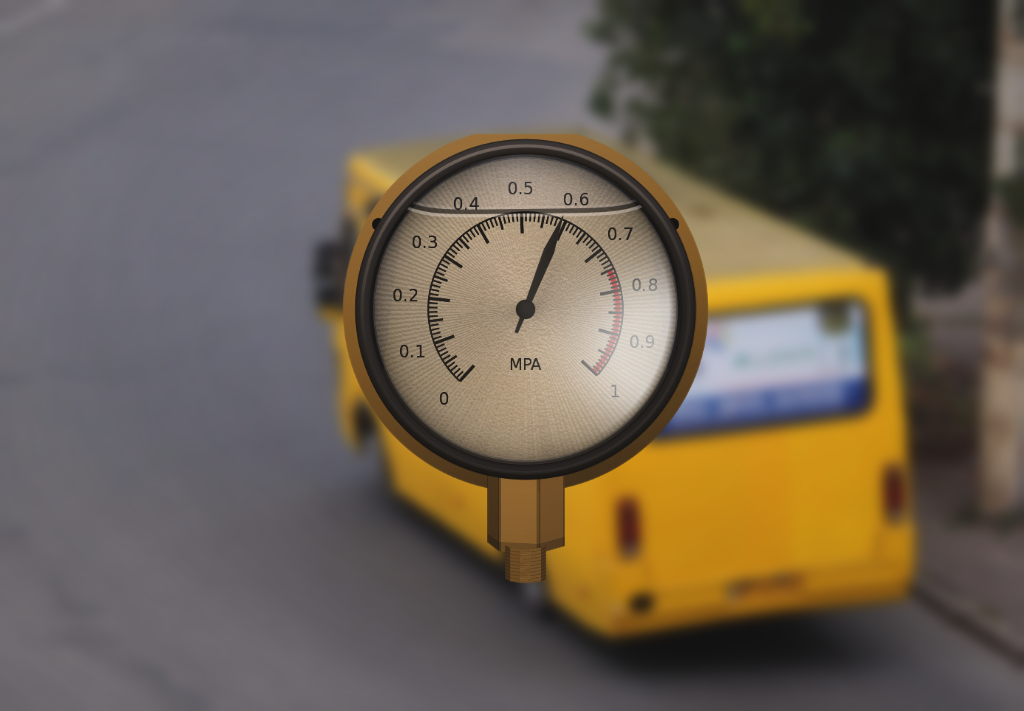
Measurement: 0.59 MPa
